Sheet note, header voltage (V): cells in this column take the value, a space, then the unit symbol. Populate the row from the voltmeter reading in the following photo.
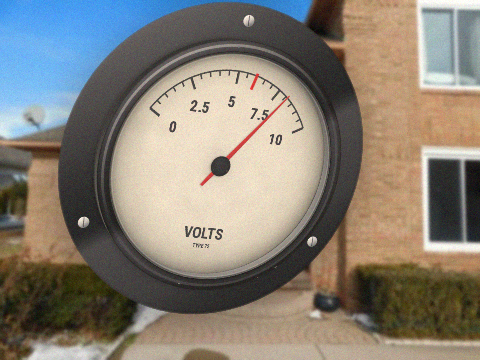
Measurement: 8 V
